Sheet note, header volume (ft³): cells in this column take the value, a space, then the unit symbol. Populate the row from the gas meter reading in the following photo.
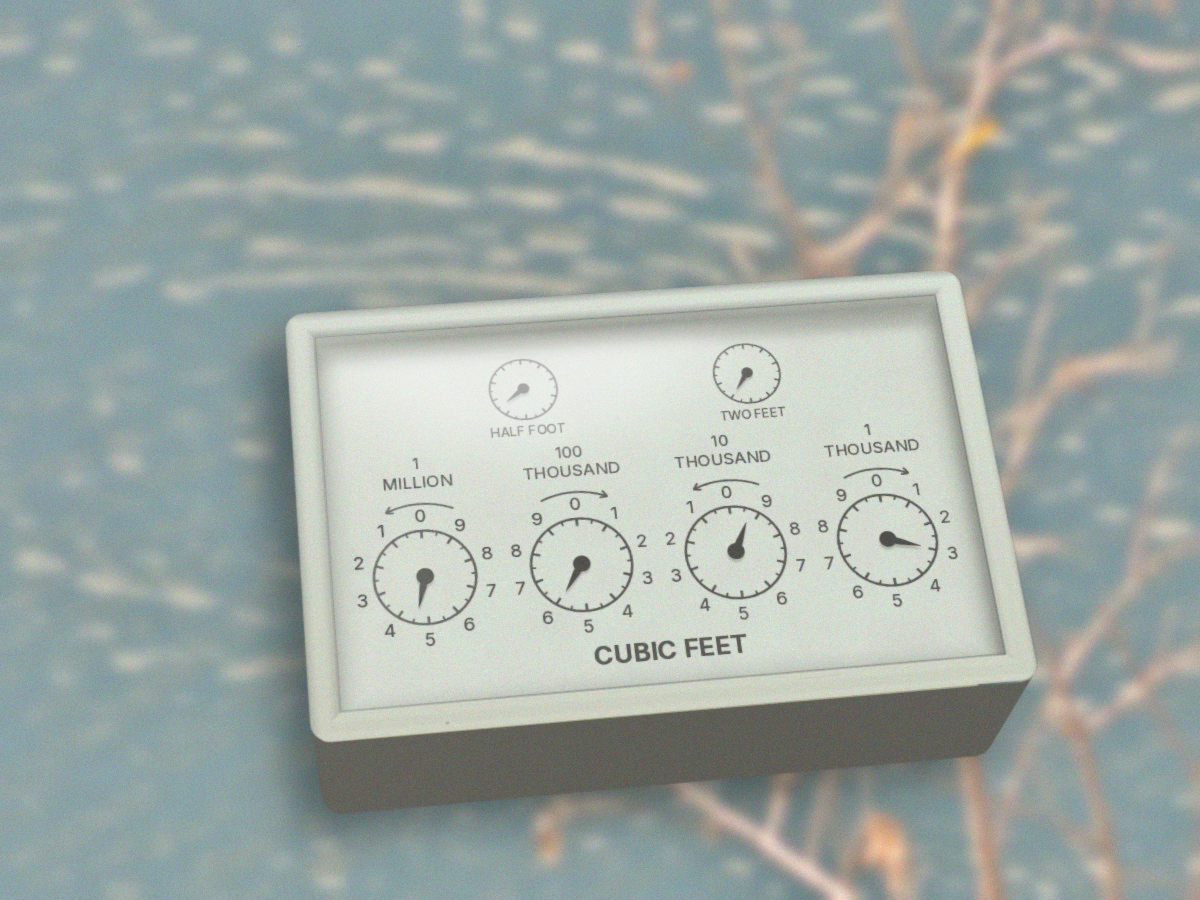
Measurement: 459300 ft³
